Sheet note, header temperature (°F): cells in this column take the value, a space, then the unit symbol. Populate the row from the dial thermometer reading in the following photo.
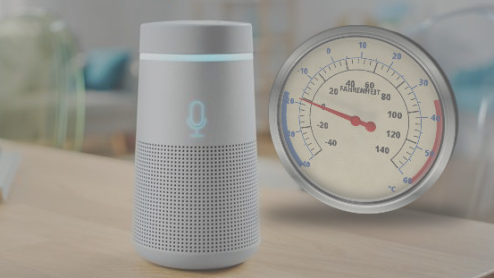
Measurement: 0 °F
